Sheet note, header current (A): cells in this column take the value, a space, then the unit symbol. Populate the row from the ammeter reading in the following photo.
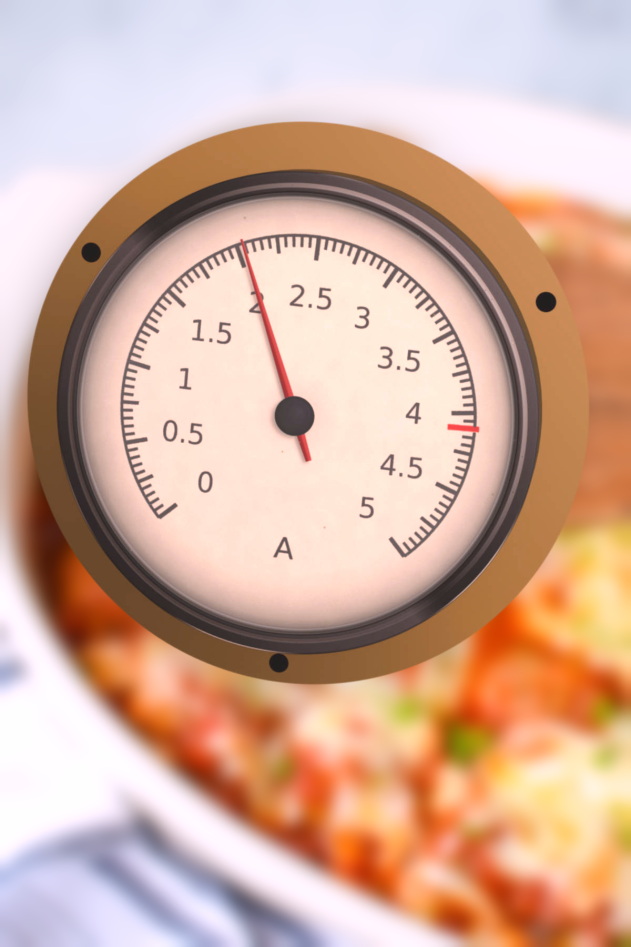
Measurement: 2.05 A
